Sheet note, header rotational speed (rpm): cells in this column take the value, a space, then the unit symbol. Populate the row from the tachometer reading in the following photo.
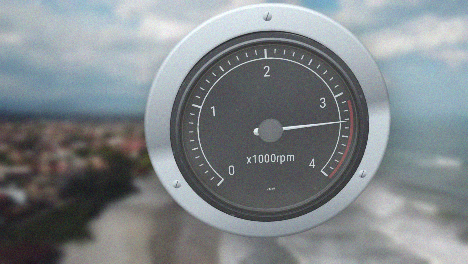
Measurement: 3300 rpm
